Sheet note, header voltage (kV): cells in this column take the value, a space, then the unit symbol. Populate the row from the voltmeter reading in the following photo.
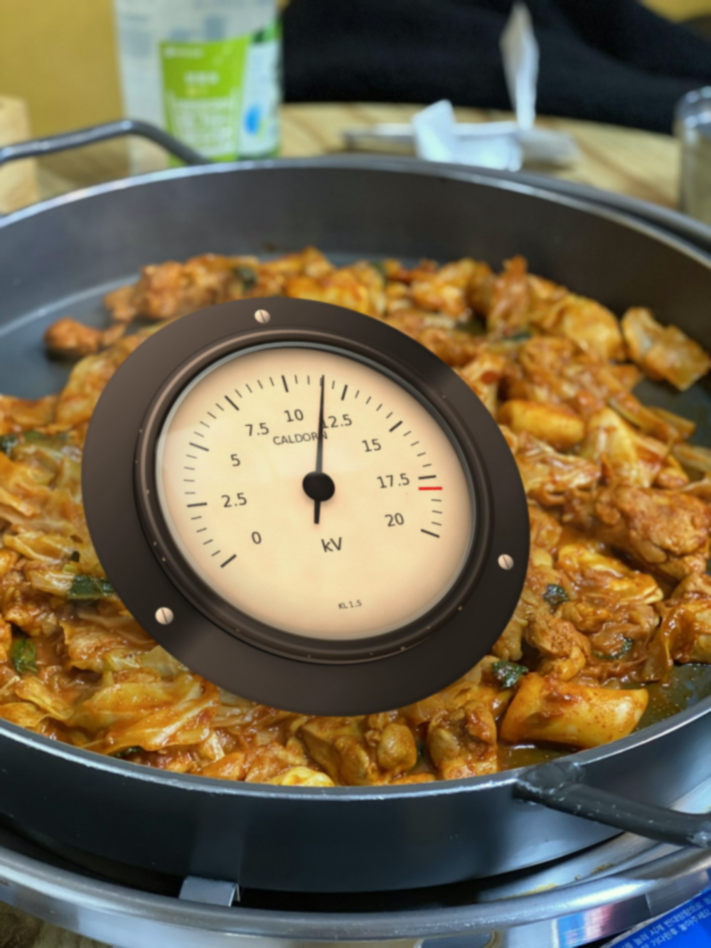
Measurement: 11.5 kV
